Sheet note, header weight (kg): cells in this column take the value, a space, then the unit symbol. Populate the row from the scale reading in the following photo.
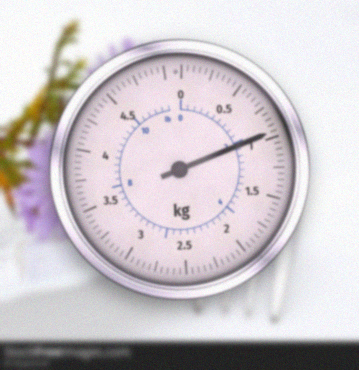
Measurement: 0.95 kg
